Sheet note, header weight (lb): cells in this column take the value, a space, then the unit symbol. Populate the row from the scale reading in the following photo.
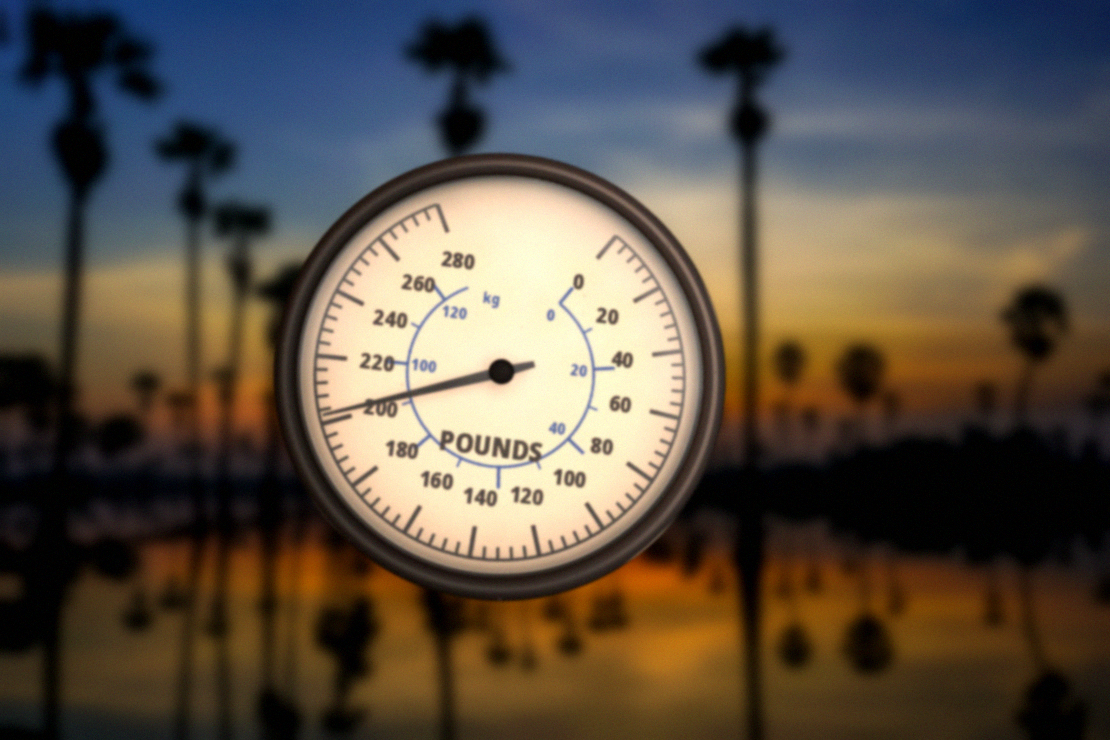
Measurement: 202 lb
